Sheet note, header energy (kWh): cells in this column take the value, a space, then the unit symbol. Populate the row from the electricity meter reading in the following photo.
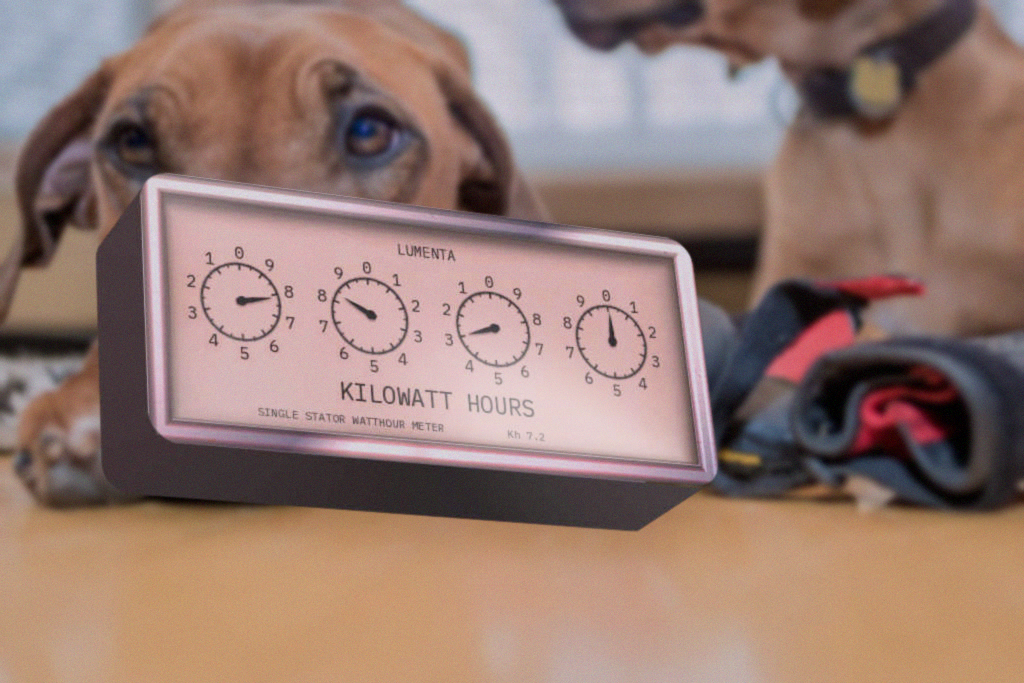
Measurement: 7830 kWh
